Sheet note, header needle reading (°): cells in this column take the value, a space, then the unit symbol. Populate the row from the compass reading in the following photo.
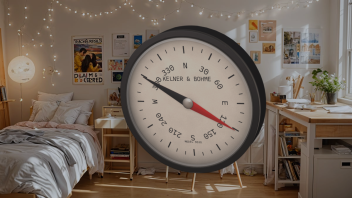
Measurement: 120 °
